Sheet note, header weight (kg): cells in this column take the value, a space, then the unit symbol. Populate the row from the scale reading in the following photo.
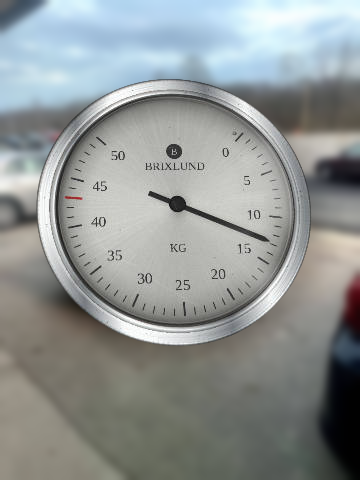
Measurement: 13 kg
